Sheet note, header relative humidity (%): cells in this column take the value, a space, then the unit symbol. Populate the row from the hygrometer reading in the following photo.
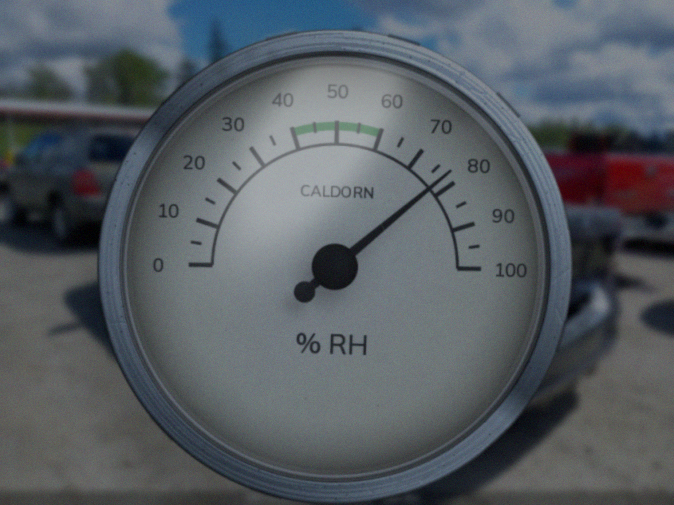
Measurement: 77.5 %
